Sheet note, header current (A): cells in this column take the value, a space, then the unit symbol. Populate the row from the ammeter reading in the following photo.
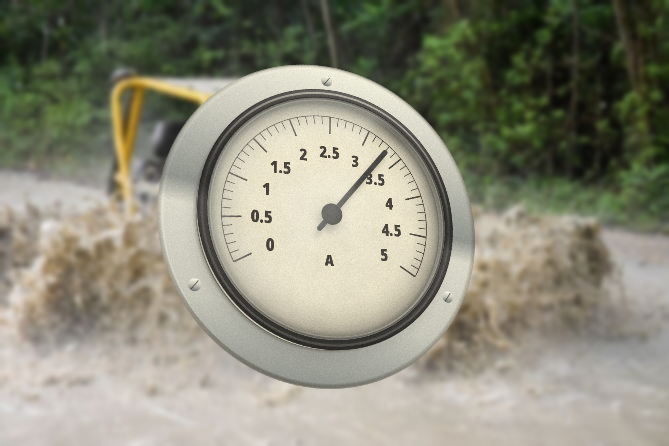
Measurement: 3.3 A
